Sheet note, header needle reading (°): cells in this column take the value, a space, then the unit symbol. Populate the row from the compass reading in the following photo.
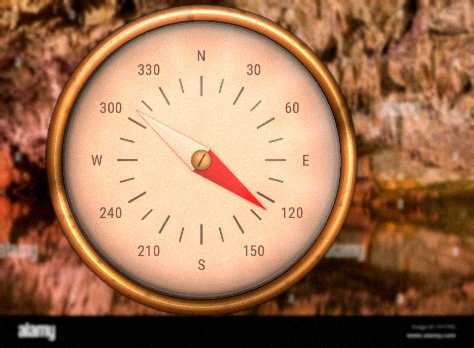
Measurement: 127.5 °
